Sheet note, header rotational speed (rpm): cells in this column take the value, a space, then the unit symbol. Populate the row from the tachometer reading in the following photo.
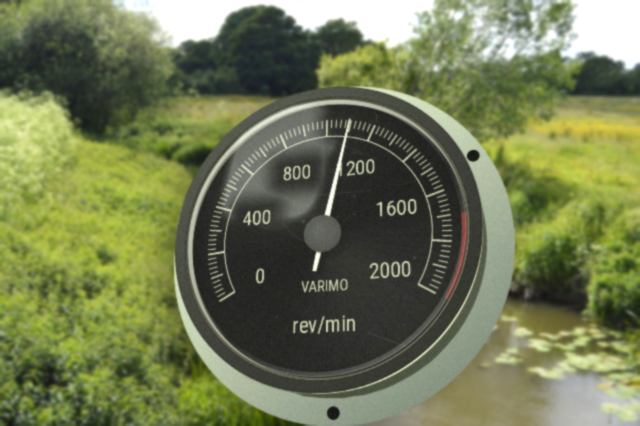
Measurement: 1100 rpm
